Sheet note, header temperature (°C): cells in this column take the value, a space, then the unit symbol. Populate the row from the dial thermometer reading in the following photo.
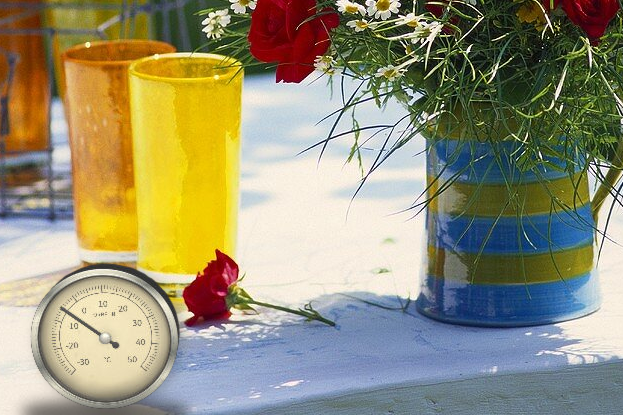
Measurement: -5 °C
